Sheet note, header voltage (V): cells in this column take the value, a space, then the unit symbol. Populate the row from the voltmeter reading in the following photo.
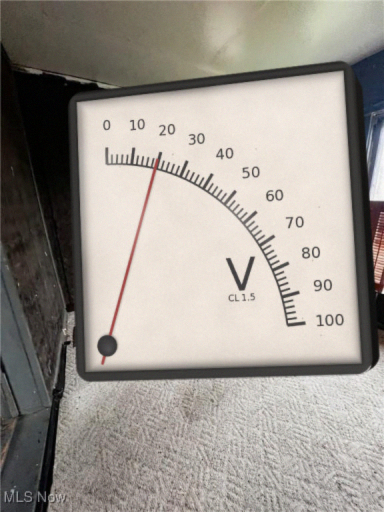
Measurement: 20 V
